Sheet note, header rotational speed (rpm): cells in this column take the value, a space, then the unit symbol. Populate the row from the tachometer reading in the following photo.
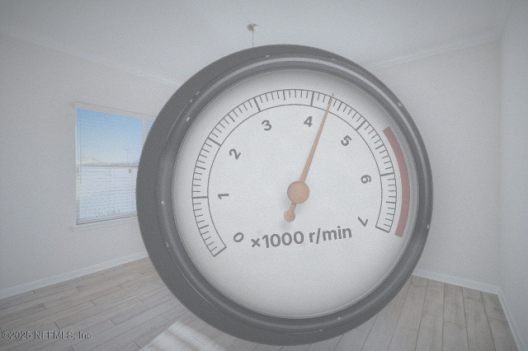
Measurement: 4300 rpm
